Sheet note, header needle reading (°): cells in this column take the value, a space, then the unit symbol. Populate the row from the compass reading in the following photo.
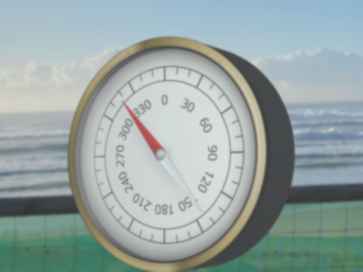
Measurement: 320 °
